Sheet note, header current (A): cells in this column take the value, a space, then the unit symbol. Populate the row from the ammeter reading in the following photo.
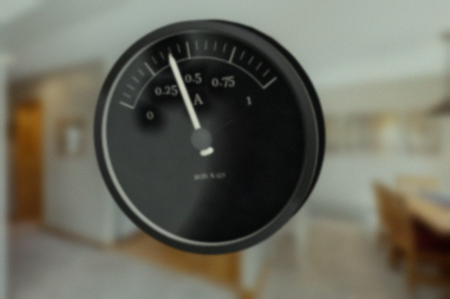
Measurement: 0.4 A
